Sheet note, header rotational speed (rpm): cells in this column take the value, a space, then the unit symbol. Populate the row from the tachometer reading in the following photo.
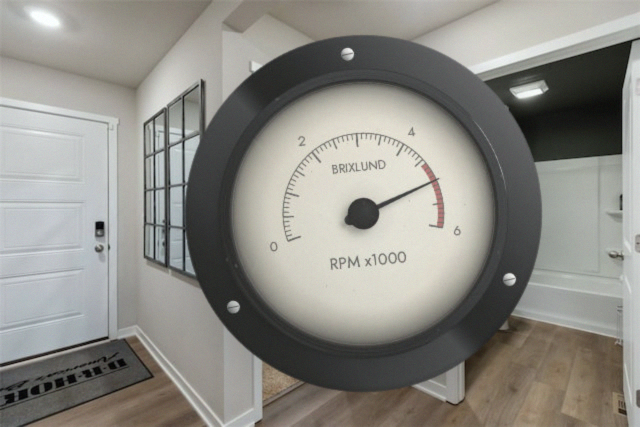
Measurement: 5000 rpm
